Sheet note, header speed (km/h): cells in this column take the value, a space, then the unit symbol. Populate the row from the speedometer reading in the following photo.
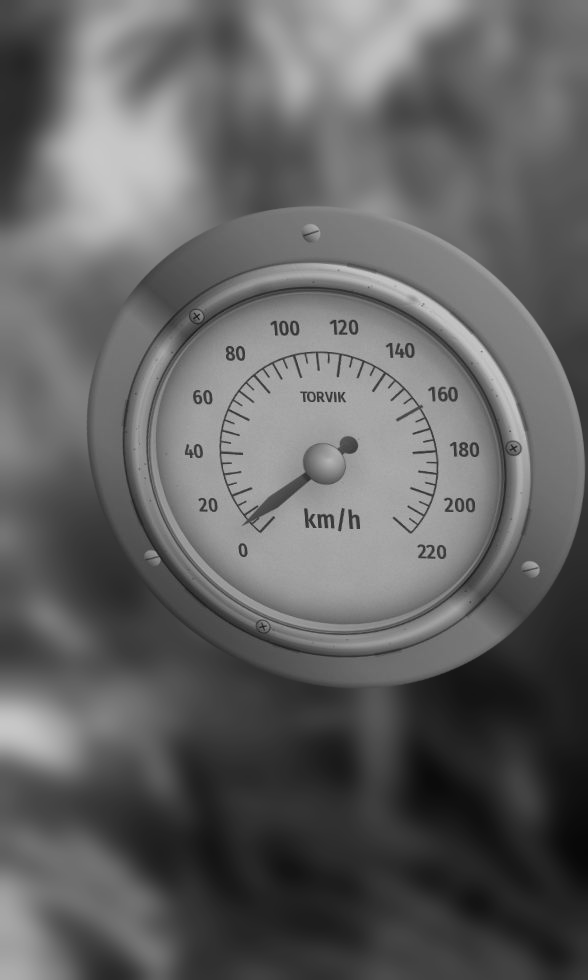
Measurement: 7.5 km/h
